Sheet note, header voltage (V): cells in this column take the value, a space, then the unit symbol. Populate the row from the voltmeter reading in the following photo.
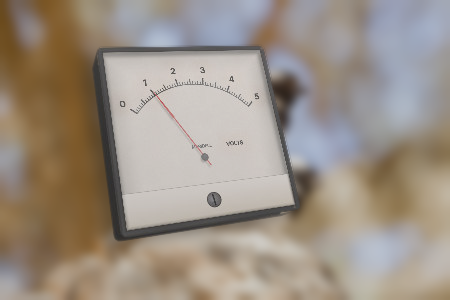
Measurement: 1 V
